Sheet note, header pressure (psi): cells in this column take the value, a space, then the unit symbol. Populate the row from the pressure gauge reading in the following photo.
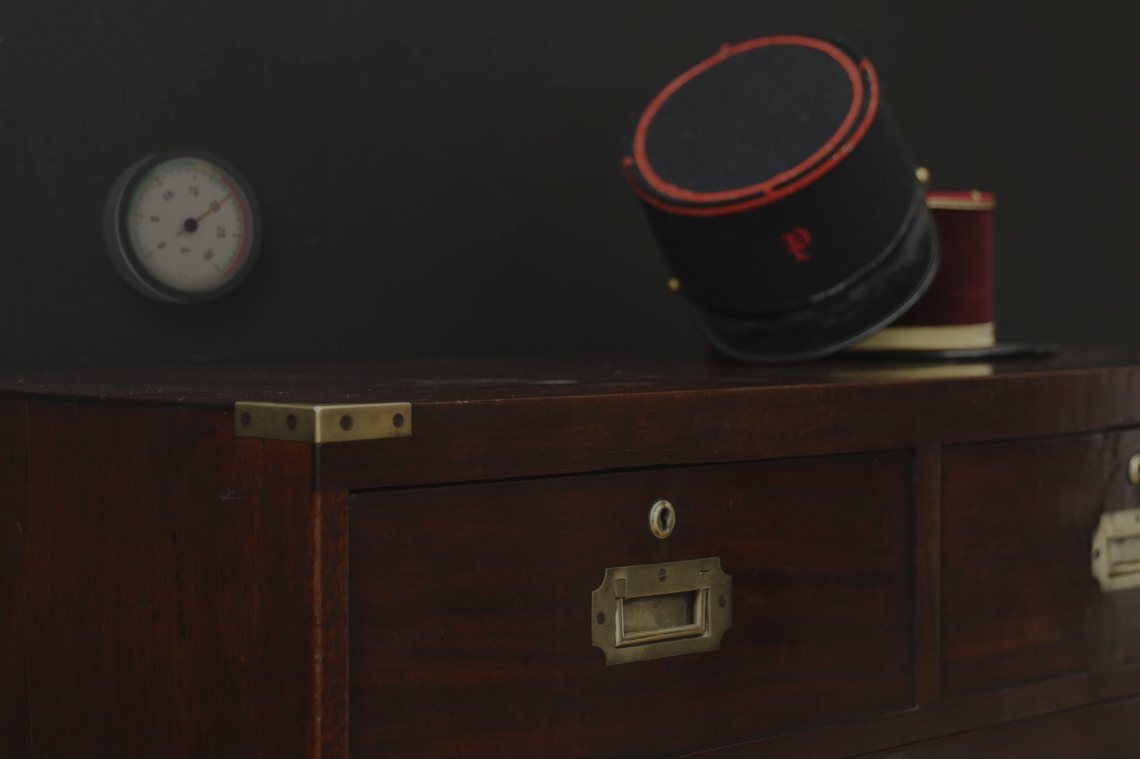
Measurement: 20 psi
